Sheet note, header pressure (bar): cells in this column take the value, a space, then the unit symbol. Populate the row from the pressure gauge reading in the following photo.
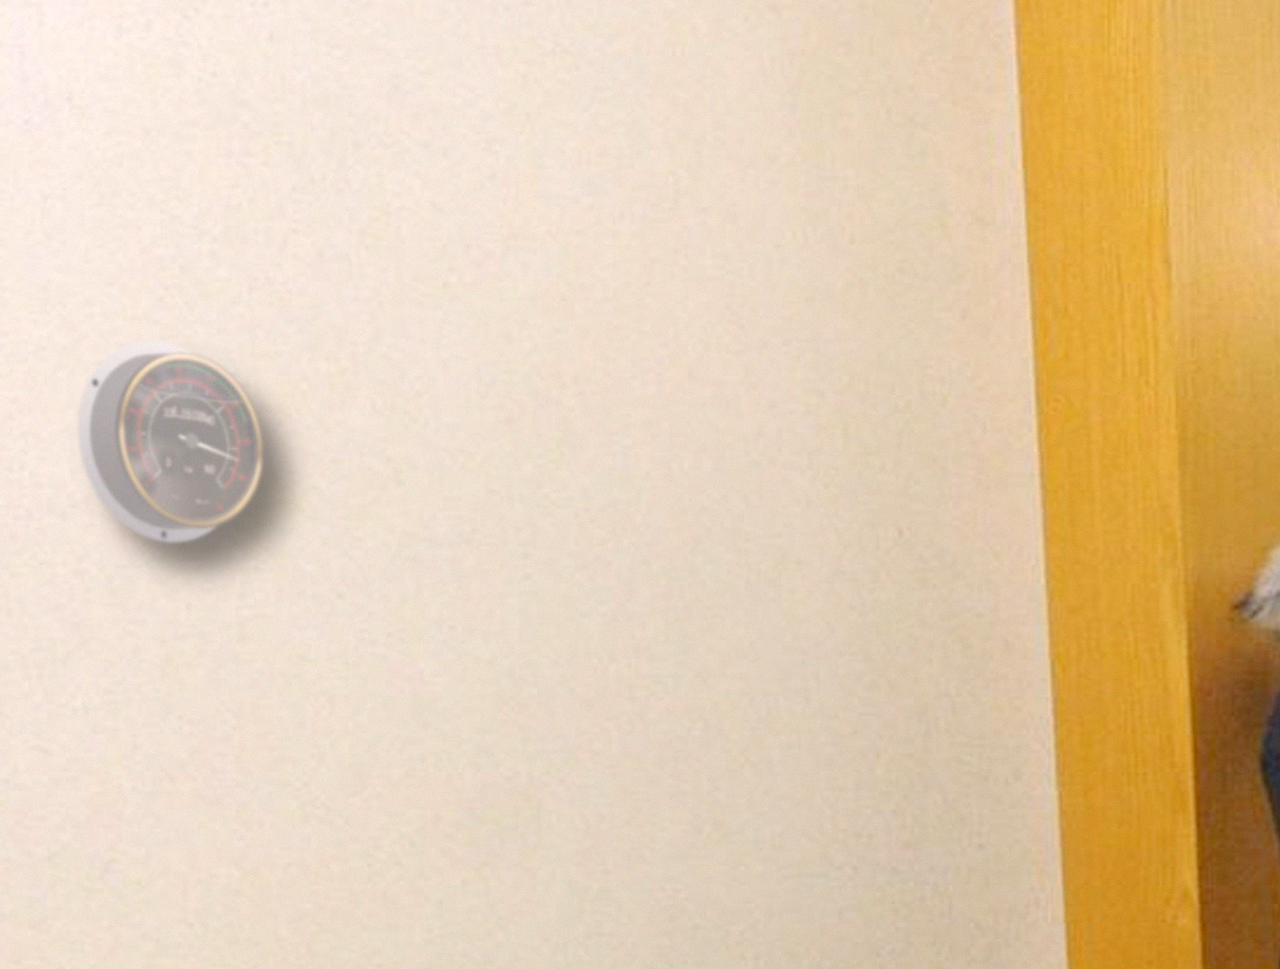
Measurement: 52.5 bar
